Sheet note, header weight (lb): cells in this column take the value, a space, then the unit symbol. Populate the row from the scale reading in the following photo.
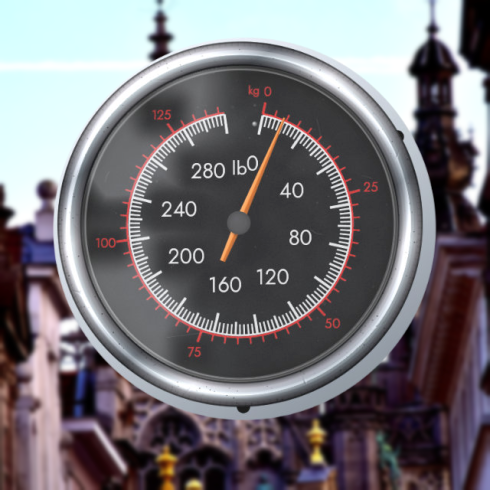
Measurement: 10 lb
